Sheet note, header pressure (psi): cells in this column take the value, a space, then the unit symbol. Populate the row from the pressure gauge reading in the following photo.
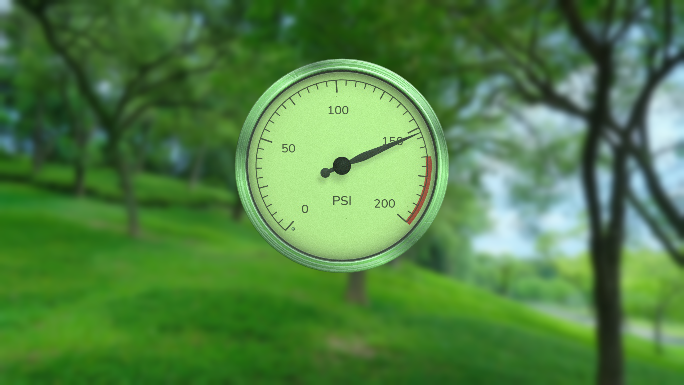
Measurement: 152.5 psi
